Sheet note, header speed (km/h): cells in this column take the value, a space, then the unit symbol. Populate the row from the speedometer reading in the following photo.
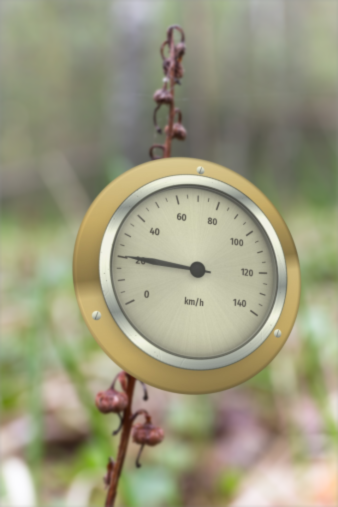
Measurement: 20 km/h
